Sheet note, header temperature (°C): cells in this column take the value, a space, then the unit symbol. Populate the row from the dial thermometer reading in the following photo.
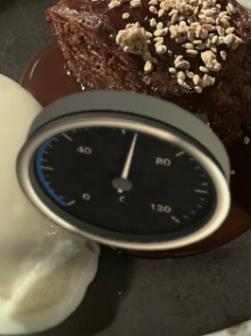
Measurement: 64 °C
